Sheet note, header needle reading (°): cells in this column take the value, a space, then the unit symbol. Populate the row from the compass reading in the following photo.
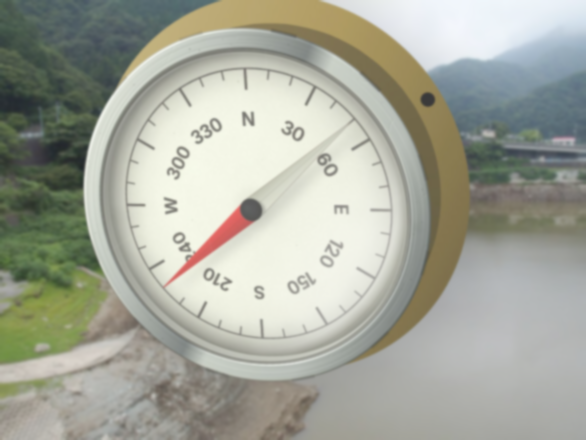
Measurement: 230 °
